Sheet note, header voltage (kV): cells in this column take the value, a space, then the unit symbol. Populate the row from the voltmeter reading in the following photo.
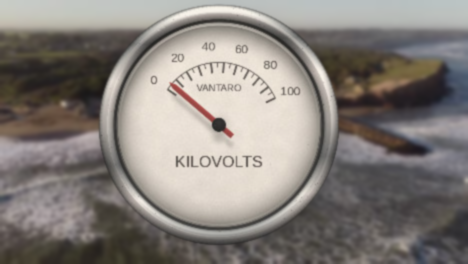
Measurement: 5 kV
